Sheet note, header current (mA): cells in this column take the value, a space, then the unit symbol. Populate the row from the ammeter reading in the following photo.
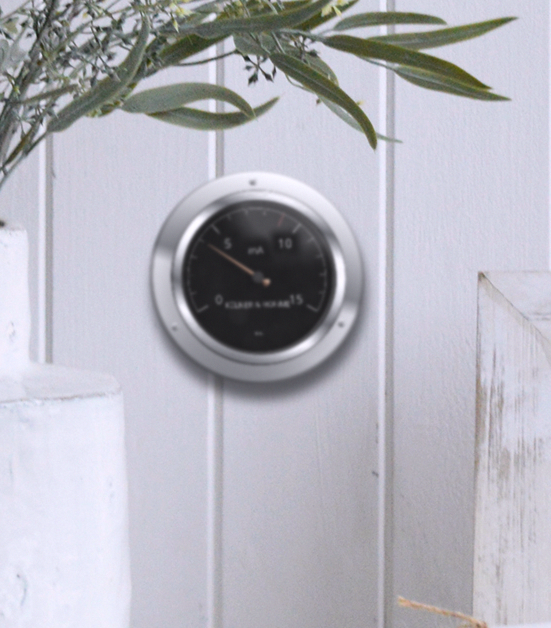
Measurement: 4 mA
